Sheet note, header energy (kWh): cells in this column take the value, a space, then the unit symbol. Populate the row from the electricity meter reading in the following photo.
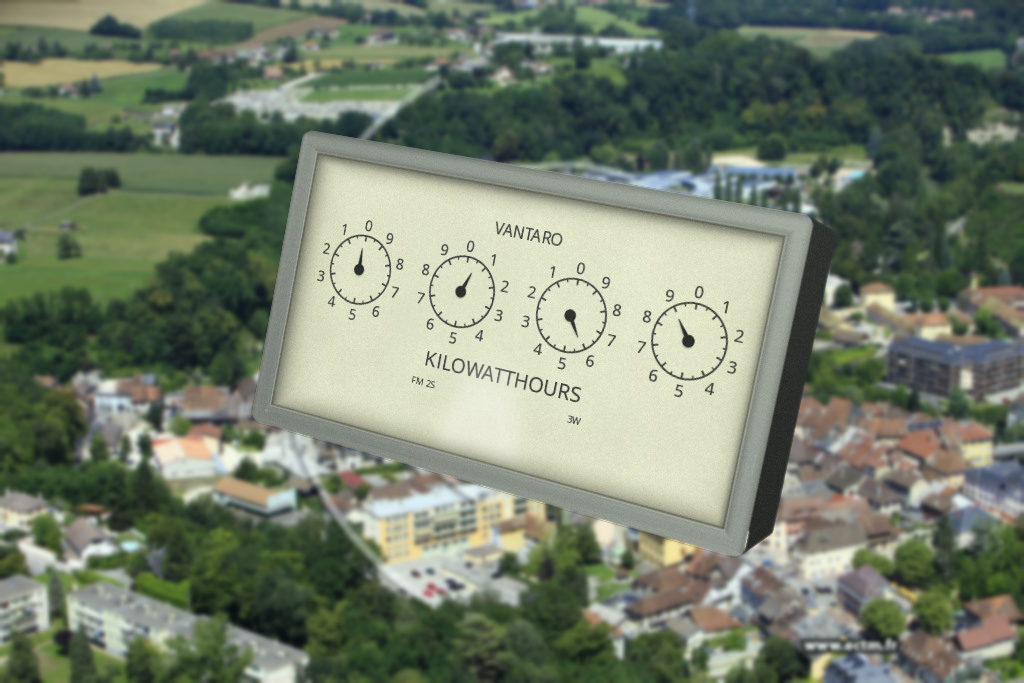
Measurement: 59 kWh
